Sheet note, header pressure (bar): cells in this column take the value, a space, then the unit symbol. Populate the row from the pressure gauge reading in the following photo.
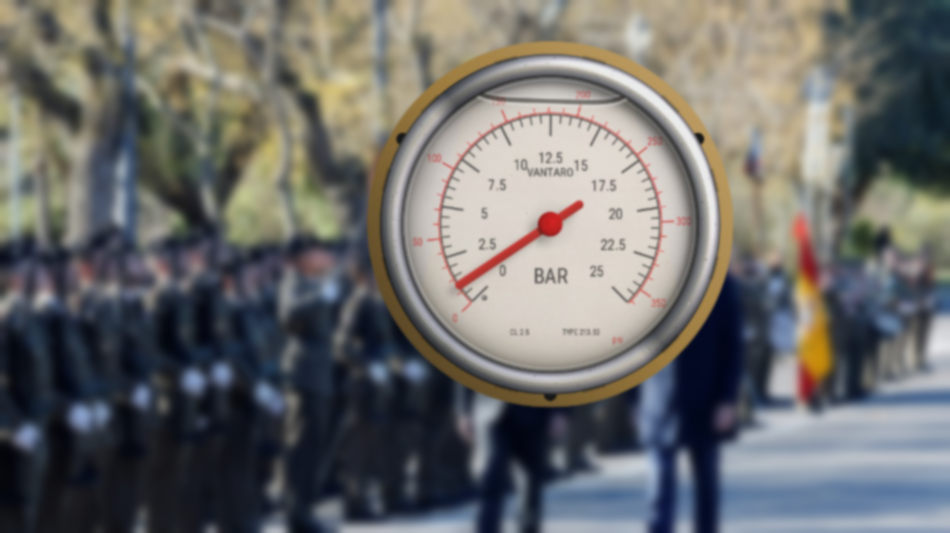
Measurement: 1 bar
